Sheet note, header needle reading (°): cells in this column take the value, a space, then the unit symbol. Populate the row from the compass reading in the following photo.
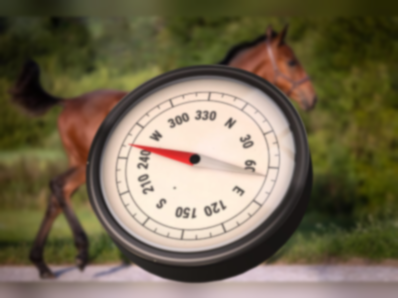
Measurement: 250 °
